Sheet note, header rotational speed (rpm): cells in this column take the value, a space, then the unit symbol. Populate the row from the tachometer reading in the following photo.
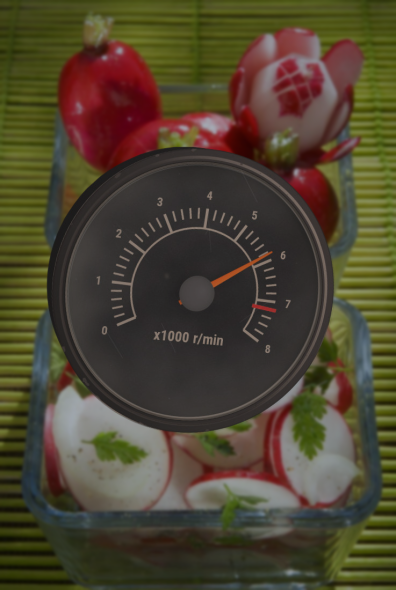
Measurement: 5800 rpm
